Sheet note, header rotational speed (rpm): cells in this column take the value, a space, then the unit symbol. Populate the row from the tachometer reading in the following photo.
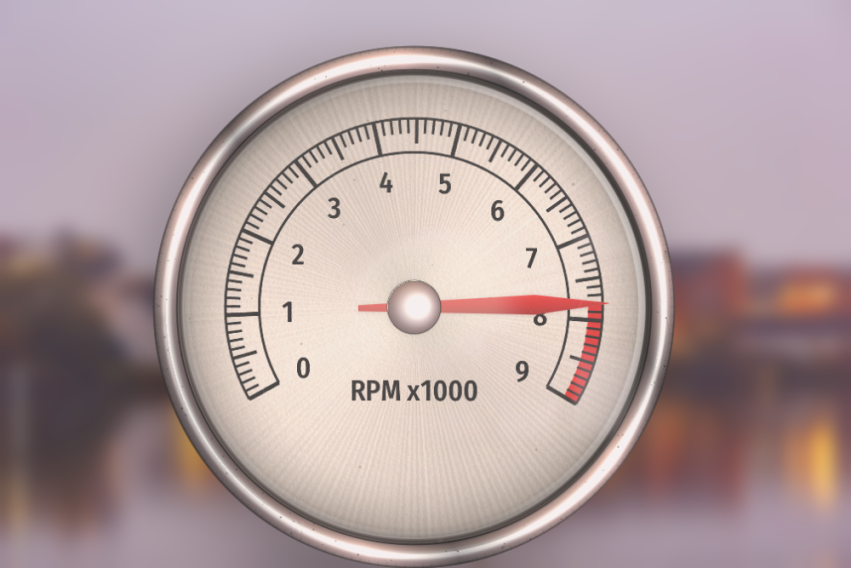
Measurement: 7800 rpm
